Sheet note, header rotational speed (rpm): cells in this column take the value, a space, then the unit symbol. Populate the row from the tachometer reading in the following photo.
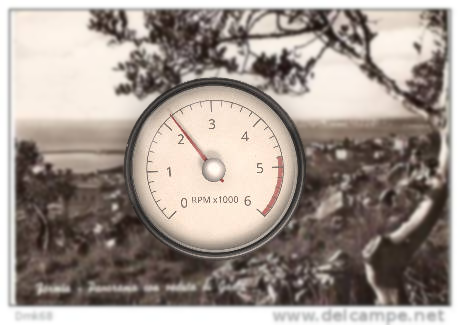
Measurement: 2200 rpm
